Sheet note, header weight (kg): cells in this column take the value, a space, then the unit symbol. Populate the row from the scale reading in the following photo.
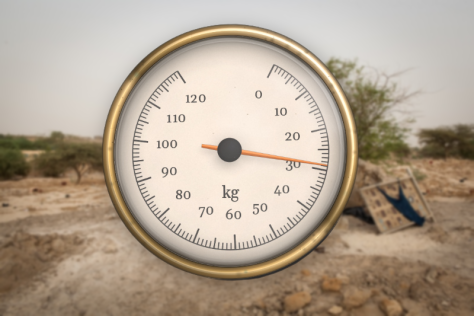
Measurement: 29 kg
